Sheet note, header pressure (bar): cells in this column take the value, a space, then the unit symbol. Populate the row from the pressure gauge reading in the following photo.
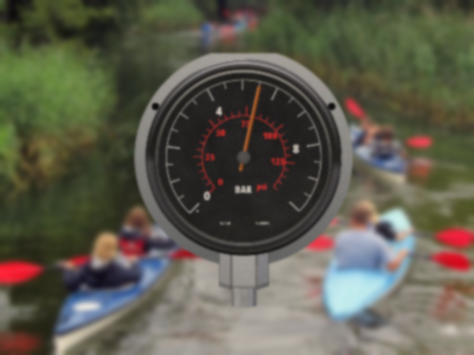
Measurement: 5.5 bar
